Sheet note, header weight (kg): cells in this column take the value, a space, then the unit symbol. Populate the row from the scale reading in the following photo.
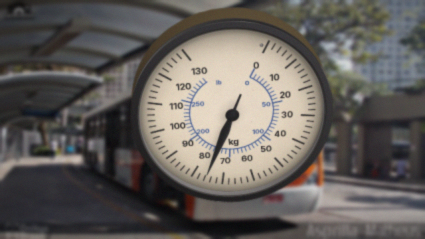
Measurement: 76 kg
